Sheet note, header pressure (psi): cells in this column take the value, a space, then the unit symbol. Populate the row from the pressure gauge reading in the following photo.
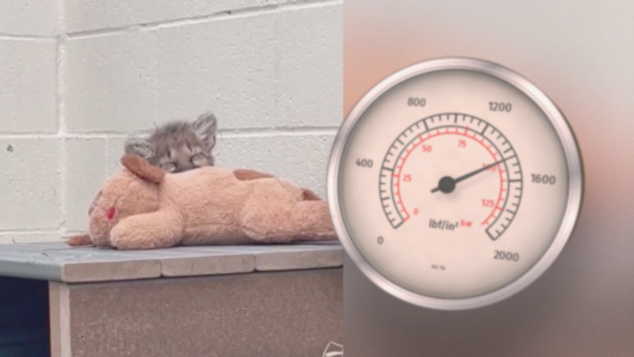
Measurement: 1450 psi
